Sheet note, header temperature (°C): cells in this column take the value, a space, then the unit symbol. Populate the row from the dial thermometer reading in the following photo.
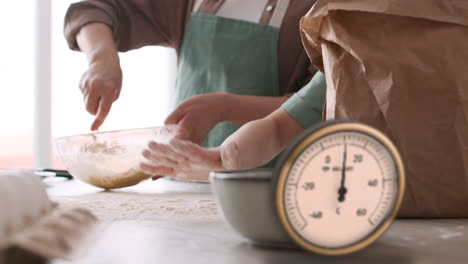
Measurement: 10 °C
